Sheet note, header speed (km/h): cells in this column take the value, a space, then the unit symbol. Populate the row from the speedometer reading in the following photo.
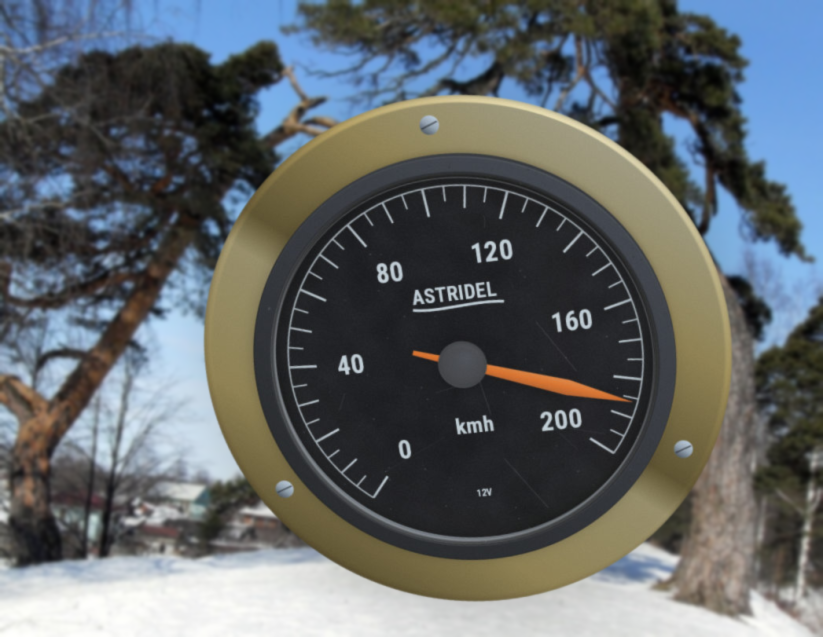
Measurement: 185 km/h
